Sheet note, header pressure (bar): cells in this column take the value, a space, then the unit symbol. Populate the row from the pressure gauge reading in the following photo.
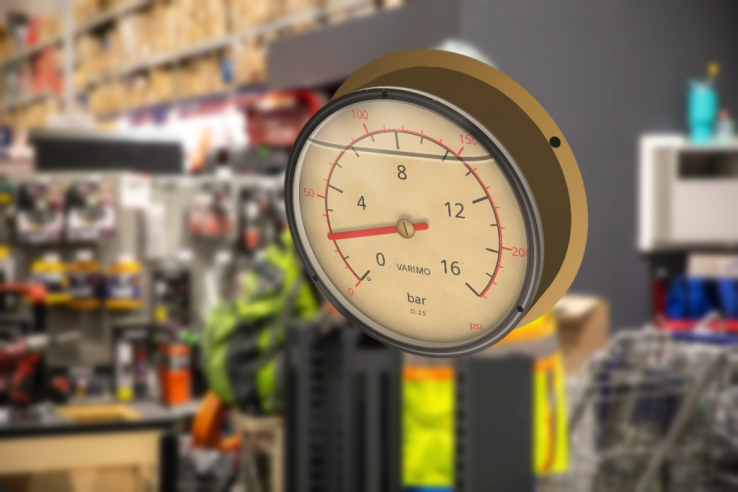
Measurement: 2 bar
